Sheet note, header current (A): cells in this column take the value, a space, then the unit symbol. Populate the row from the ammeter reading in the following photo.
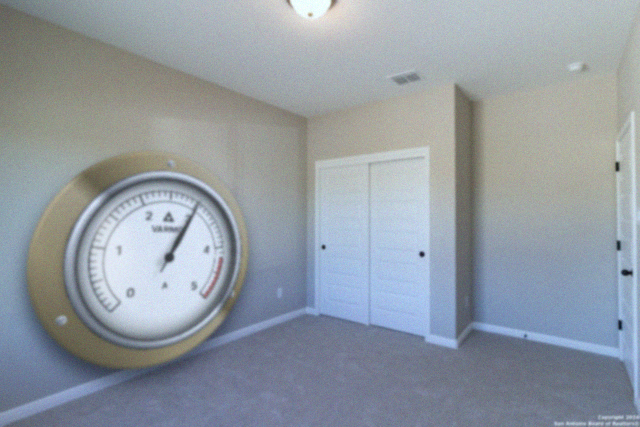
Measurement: 3 A
